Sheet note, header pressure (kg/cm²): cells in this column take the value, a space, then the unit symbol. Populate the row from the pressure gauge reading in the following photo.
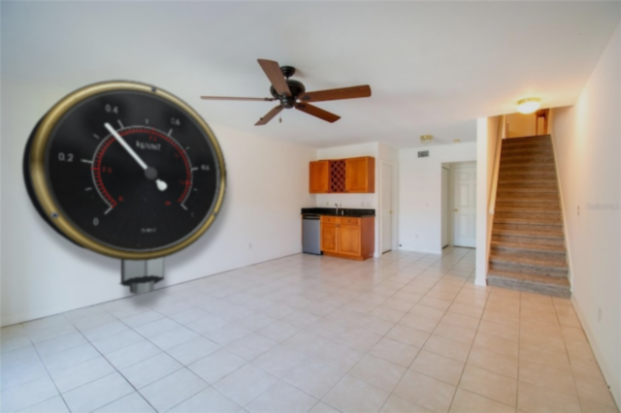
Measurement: 0.35 kg/cm²
